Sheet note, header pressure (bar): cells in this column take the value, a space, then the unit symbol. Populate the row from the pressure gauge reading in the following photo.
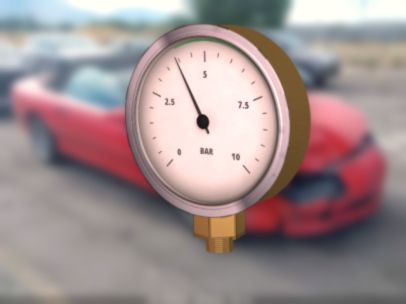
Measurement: 4 bar
